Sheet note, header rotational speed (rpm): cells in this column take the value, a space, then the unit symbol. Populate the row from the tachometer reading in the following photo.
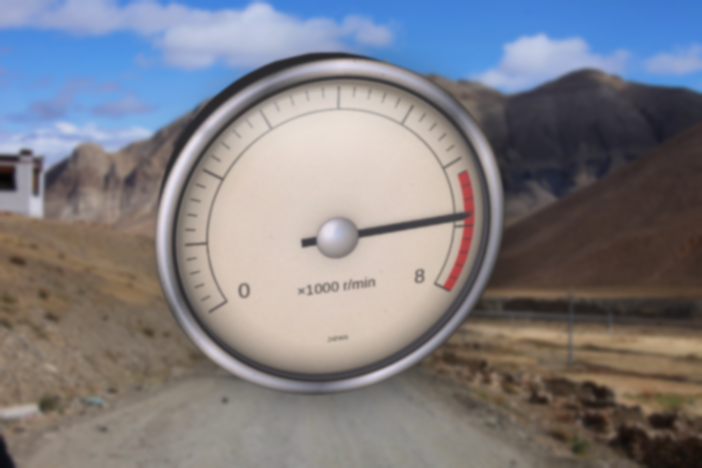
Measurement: 6800 rpm
